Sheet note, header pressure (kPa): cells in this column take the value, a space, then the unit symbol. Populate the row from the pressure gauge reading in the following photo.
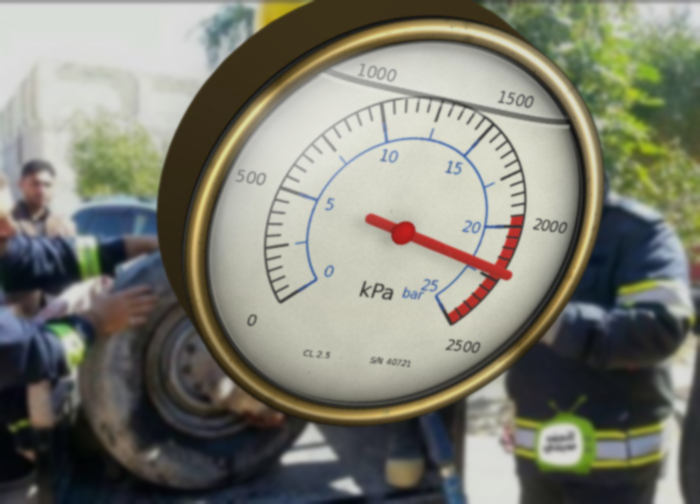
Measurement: 2200 kPa
